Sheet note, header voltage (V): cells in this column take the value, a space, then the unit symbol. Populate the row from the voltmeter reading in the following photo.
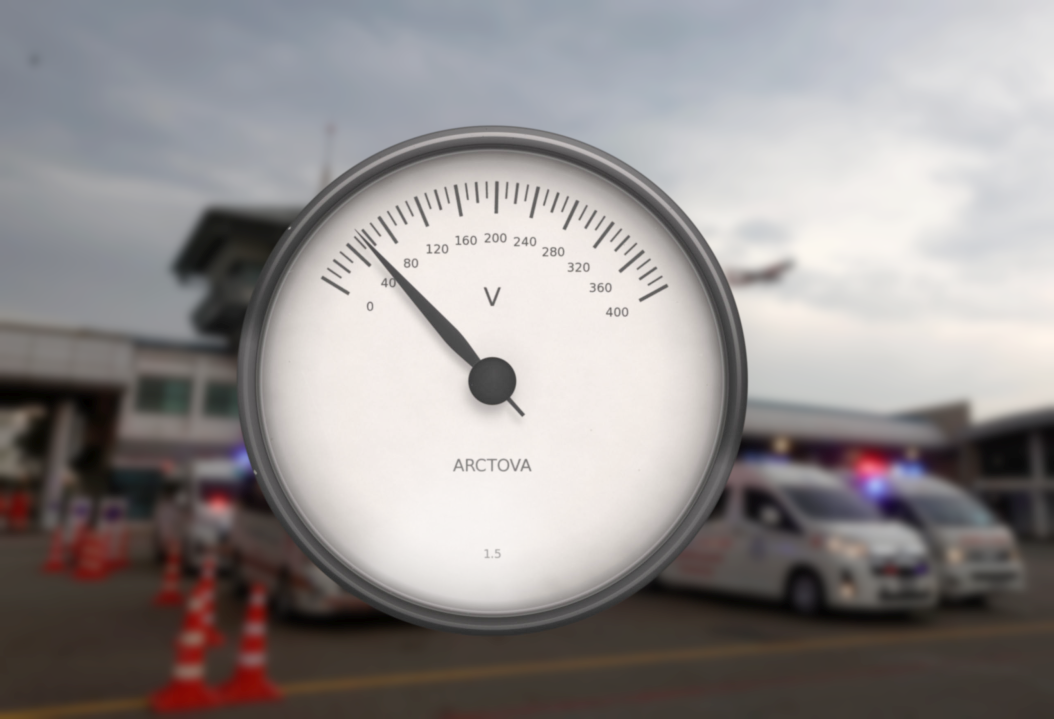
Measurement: 55 V
